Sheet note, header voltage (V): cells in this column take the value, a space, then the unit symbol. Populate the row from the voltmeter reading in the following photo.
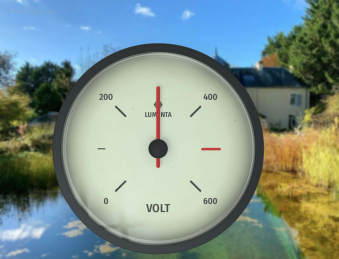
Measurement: 300 V
